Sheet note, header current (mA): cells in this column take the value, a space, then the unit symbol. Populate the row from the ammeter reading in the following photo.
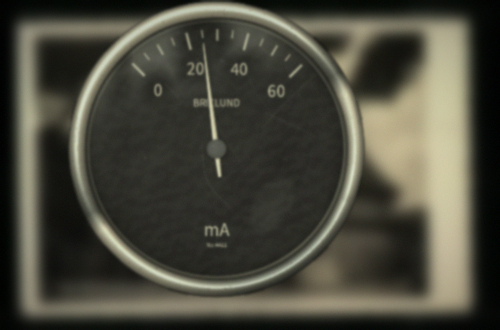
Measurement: 25 mA
